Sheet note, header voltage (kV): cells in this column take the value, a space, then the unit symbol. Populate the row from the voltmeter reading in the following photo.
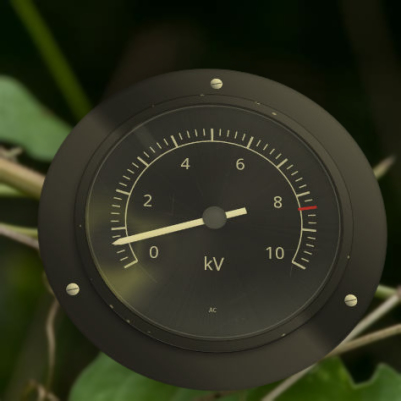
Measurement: 0.6 kV
